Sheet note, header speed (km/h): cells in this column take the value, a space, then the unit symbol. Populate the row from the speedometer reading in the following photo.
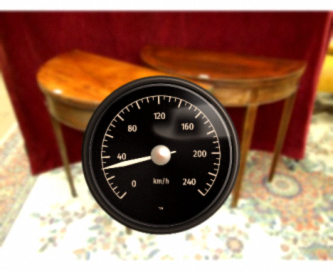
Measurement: 30 km/h
